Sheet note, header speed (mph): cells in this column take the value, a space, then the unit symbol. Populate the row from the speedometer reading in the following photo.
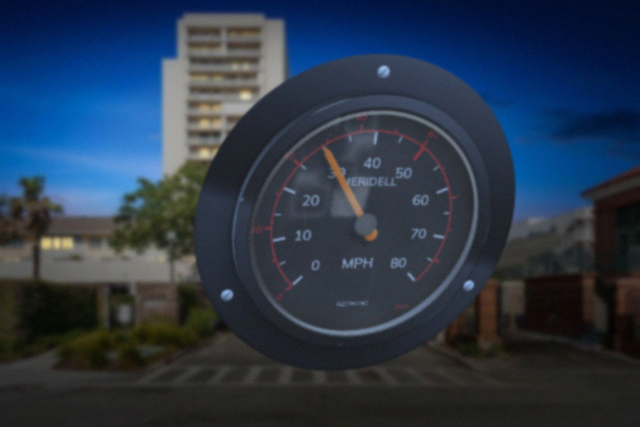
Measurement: 30 mph
